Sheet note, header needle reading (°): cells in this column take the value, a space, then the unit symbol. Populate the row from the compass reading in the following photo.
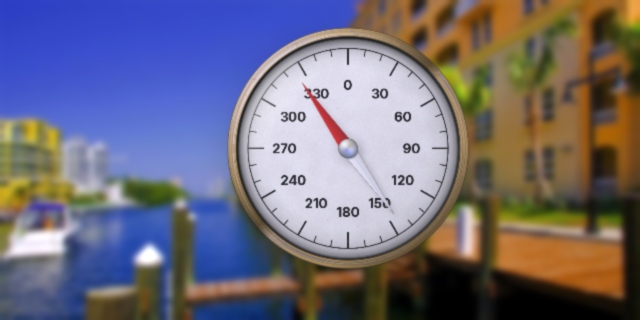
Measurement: 325 °
